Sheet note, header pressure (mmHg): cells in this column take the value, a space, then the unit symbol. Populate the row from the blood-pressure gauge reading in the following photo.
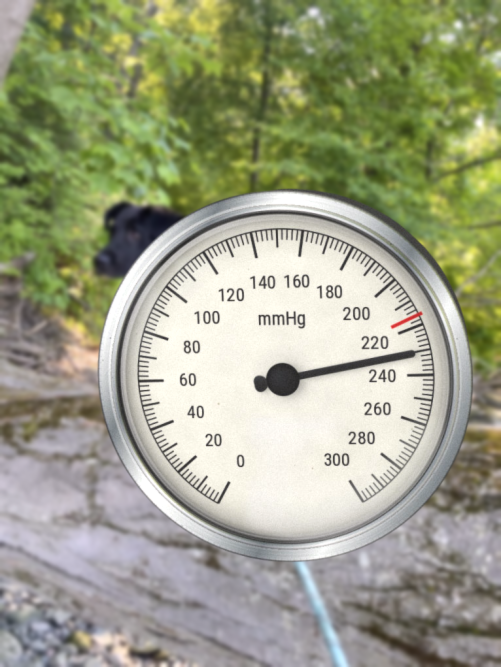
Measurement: 230 mmHg
